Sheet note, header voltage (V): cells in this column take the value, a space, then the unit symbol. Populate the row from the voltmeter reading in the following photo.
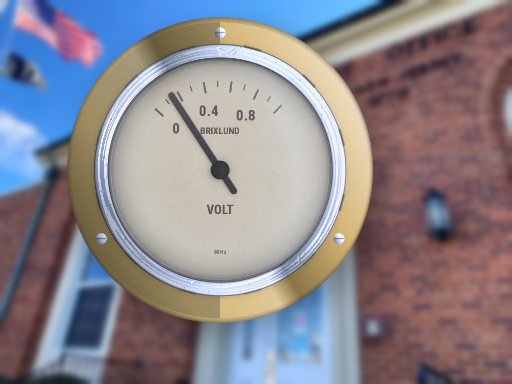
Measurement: 0.15 V
